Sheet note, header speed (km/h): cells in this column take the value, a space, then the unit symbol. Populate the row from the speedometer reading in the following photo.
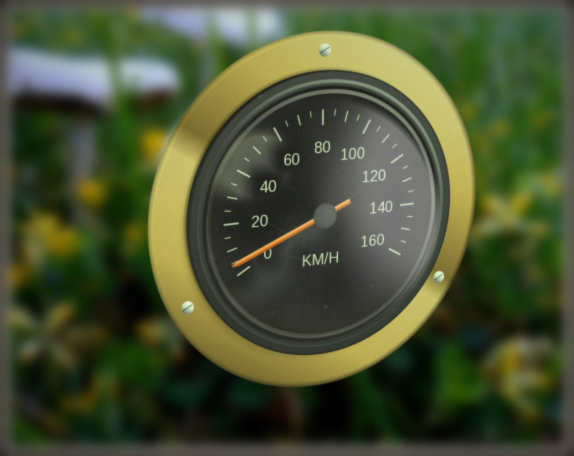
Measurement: 5 km/h
